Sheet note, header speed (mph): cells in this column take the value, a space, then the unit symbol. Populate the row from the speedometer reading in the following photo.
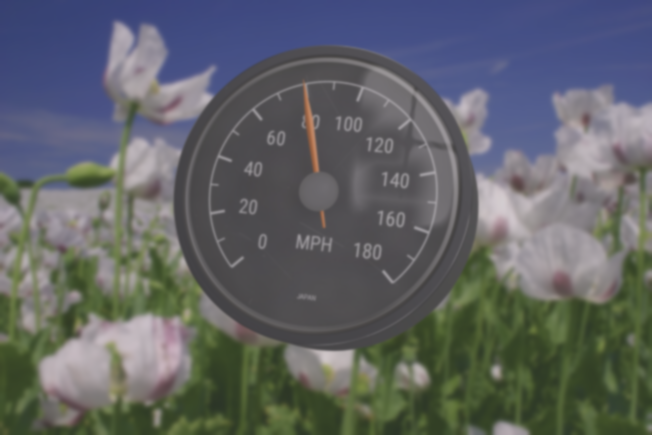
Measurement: 80 mph
